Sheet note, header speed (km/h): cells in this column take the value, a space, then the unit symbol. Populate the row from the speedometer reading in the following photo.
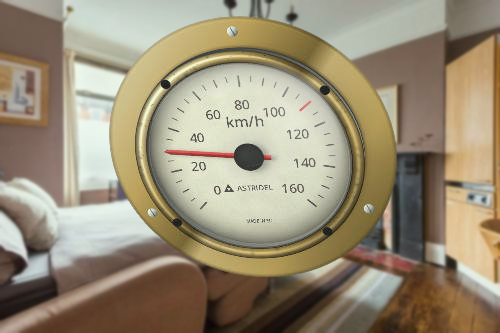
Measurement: 30 km/h
